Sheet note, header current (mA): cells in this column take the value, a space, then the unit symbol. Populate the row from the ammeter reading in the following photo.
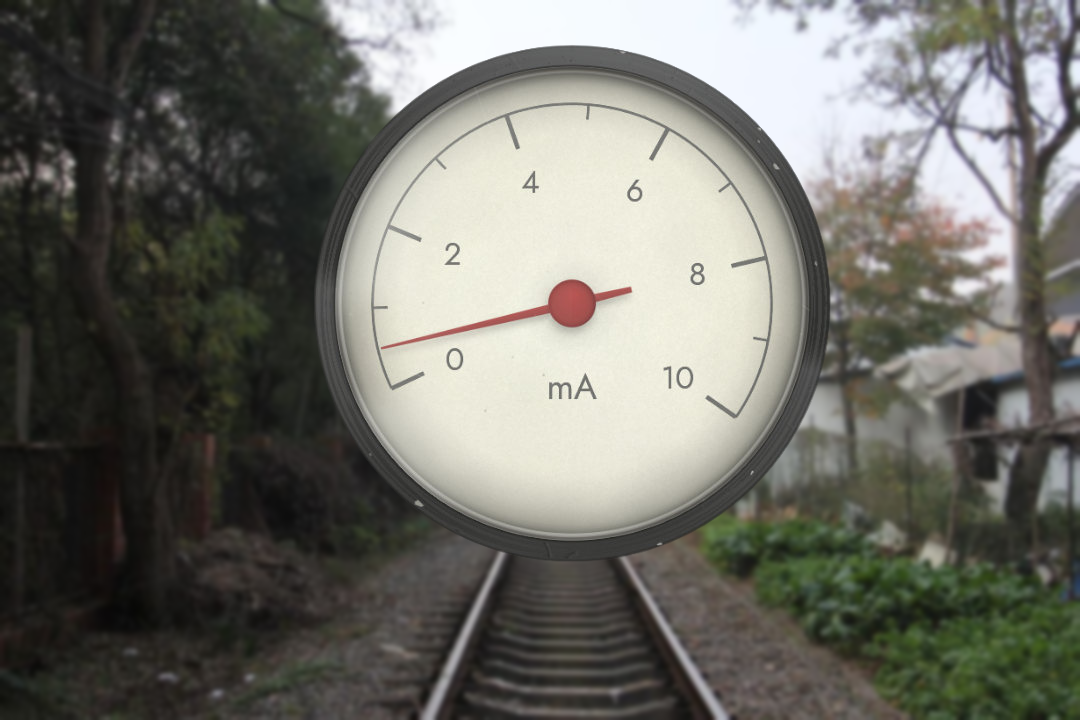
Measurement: 0.5 mA
